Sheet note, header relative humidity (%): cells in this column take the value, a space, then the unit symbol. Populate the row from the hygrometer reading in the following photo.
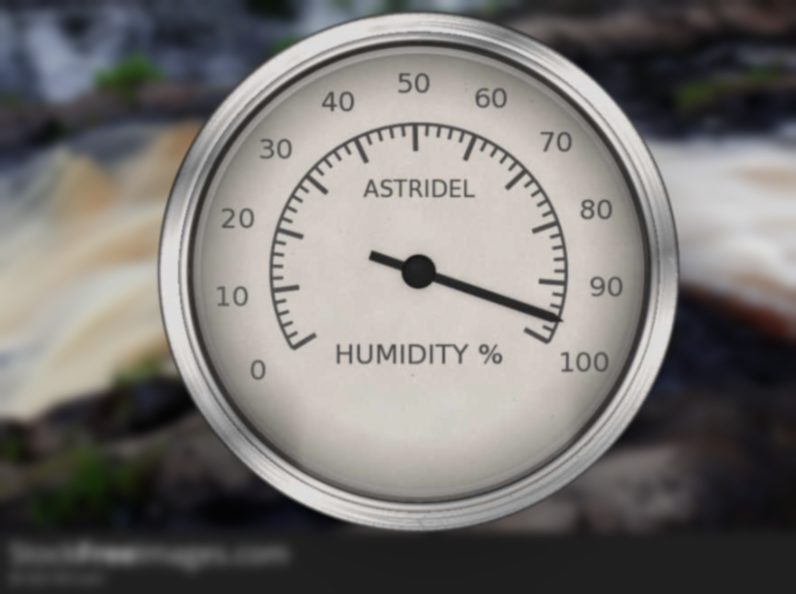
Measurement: 96 %
